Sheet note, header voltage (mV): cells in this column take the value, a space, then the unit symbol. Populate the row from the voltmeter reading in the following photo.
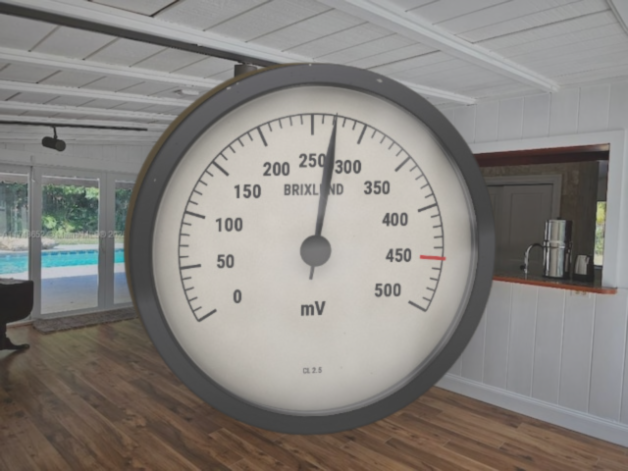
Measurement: 270 mV
